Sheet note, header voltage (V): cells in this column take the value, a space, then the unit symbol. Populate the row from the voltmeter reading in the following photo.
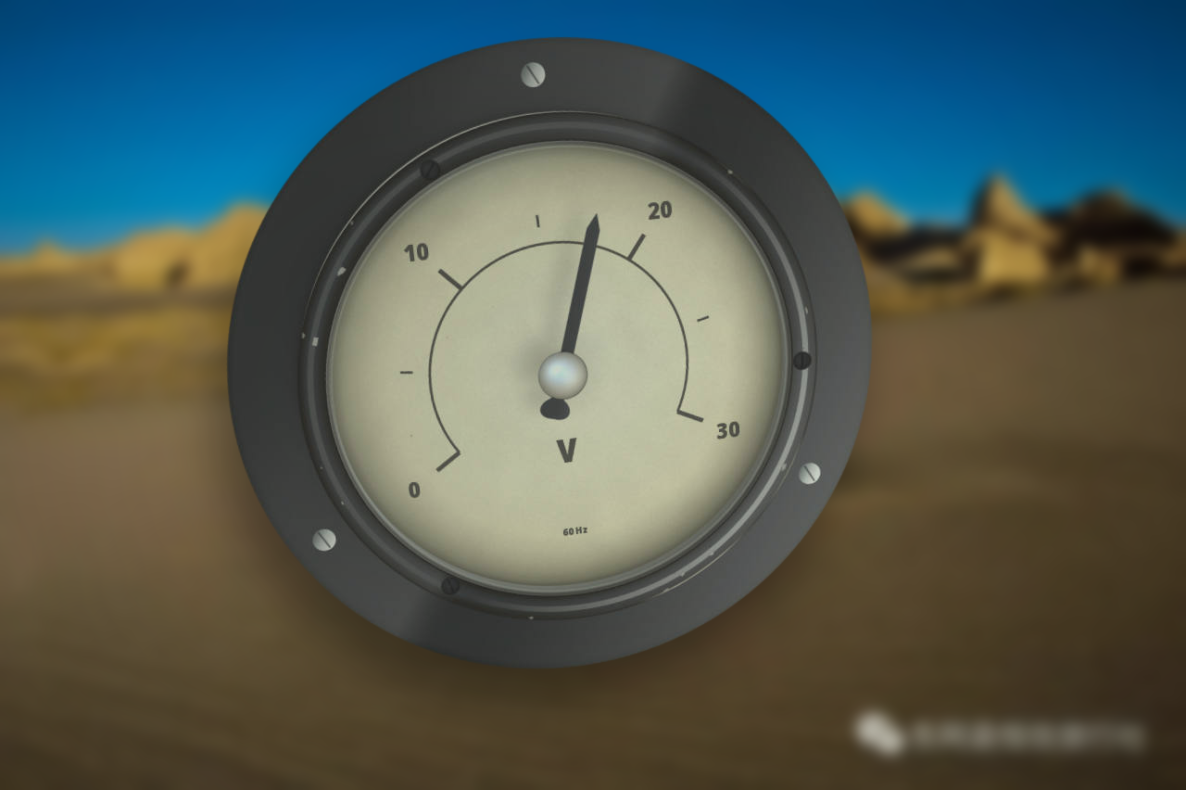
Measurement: 17.5 V
